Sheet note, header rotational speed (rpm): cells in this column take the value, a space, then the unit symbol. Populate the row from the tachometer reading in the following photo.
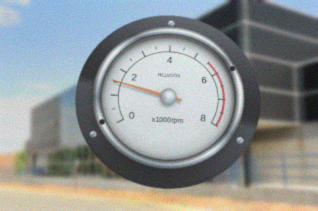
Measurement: 1500 rpm
